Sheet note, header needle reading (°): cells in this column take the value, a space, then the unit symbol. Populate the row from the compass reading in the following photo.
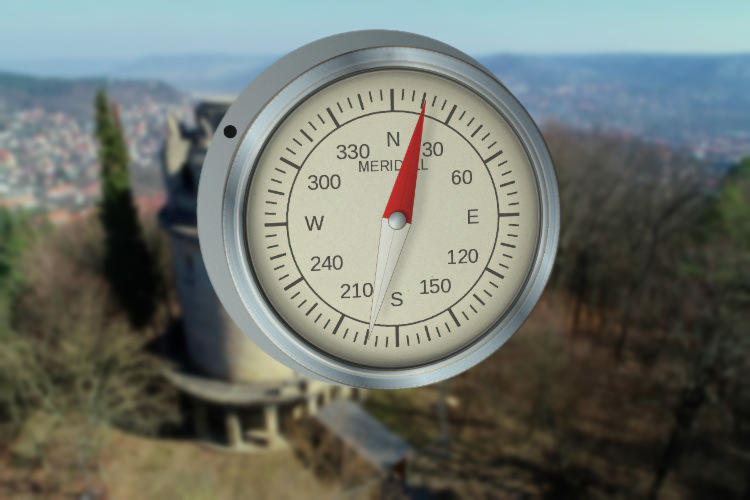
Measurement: 15 °
